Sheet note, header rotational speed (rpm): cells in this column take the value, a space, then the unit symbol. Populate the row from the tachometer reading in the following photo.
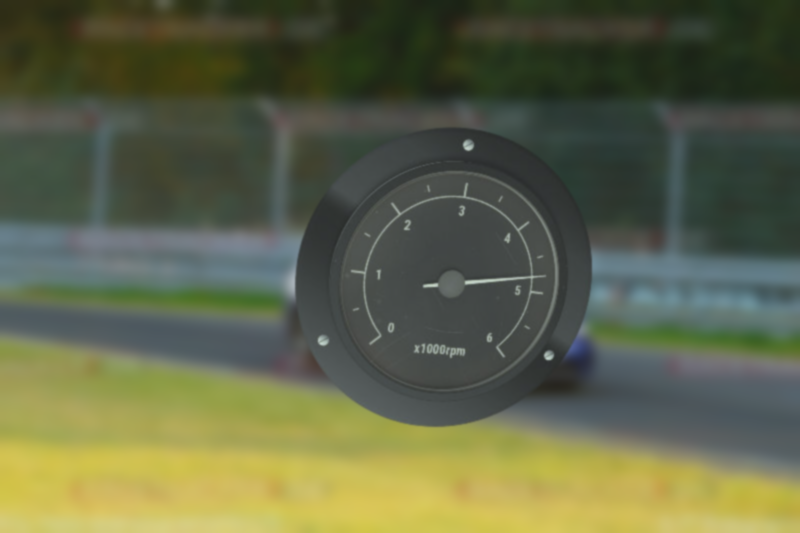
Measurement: 4750 rpm
